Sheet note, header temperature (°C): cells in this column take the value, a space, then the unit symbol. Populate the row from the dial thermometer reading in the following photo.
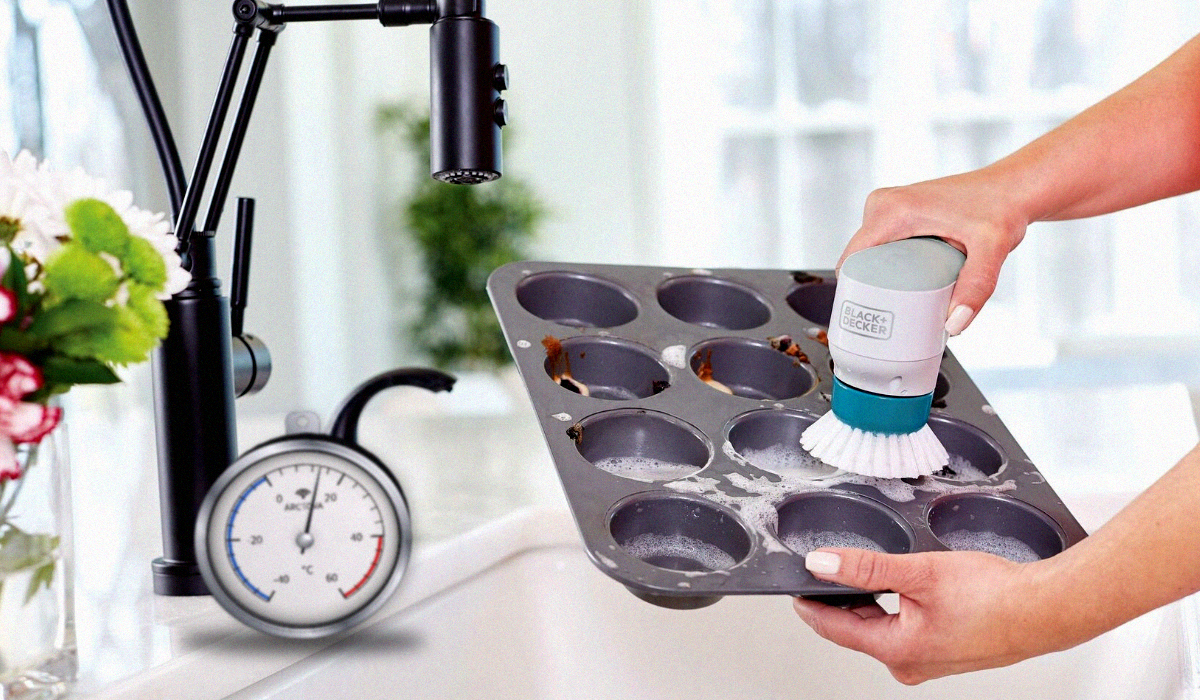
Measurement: 14 °C
